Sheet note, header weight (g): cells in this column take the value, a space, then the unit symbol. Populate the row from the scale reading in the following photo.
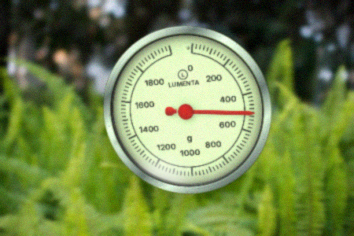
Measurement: 500 g
